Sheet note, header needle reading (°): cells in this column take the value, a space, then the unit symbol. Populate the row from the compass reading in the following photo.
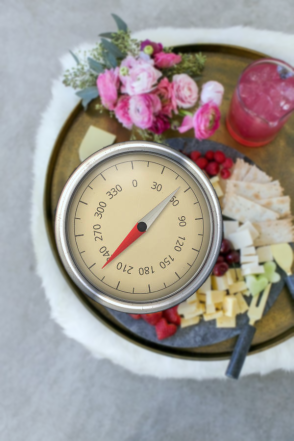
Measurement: 232.5 °
